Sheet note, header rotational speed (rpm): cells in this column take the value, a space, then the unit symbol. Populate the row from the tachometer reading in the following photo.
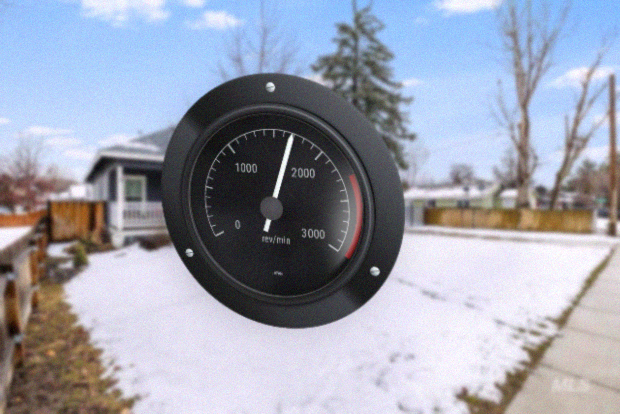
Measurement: 1700 rpm
